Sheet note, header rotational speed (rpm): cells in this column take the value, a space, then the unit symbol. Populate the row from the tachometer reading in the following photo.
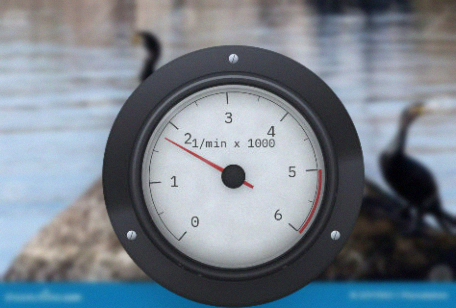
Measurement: 1750 rpm
